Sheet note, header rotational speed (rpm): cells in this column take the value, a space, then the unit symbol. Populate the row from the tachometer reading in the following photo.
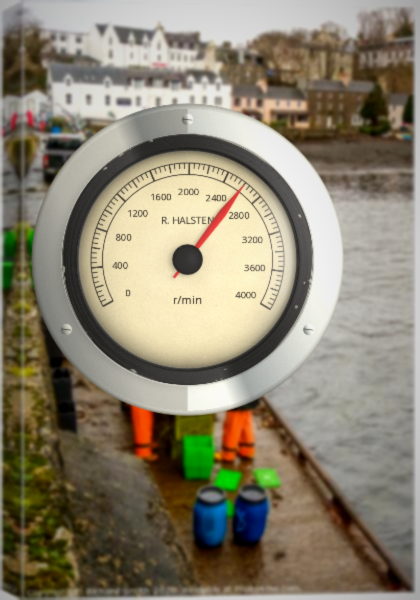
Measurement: 2600 rpm
